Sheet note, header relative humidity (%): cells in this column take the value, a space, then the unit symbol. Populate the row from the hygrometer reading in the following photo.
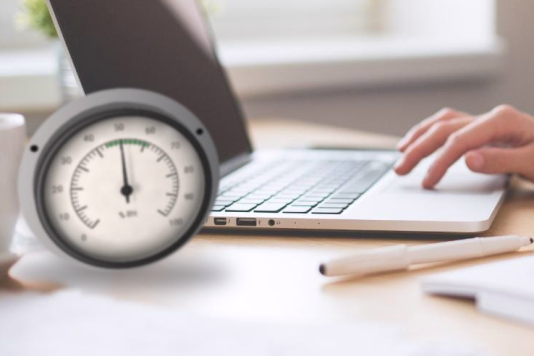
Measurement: 50 %
